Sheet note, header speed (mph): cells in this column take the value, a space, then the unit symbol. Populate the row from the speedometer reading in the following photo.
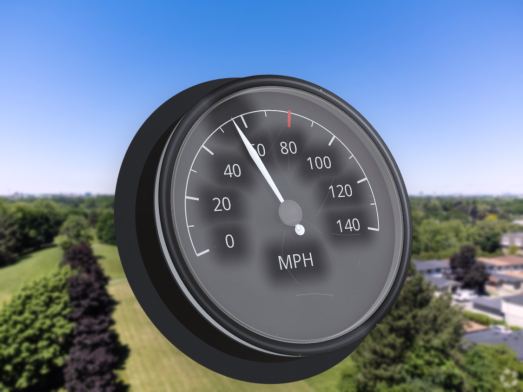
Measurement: 55 mph
